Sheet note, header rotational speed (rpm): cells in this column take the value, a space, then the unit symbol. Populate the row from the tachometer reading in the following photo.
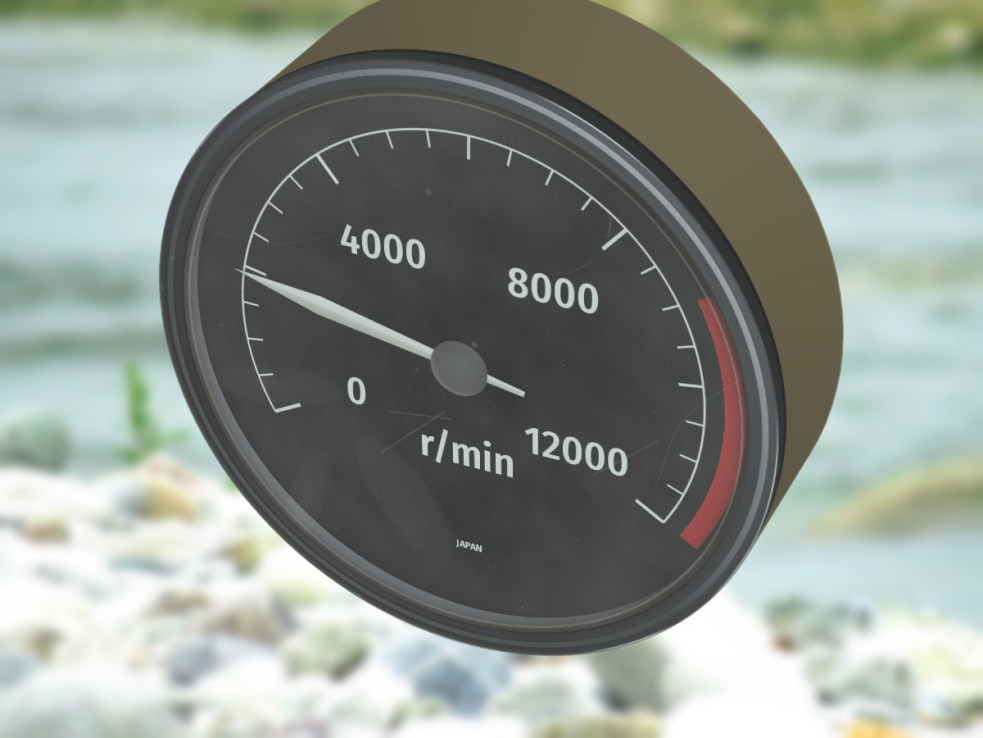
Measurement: 2000 rpm
